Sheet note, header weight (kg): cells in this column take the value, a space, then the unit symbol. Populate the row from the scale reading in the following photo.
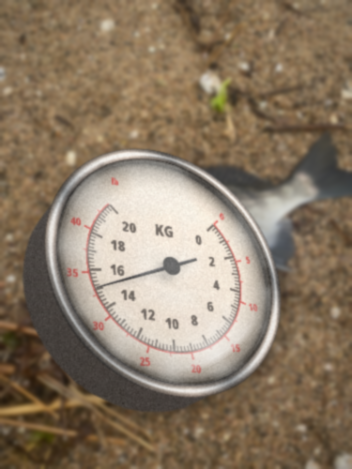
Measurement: 15 kg
